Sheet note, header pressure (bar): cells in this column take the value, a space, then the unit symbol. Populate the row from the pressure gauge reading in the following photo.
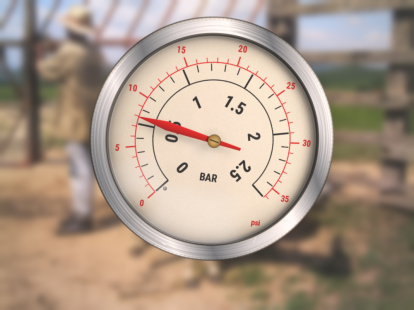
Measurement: 0.55 bar
